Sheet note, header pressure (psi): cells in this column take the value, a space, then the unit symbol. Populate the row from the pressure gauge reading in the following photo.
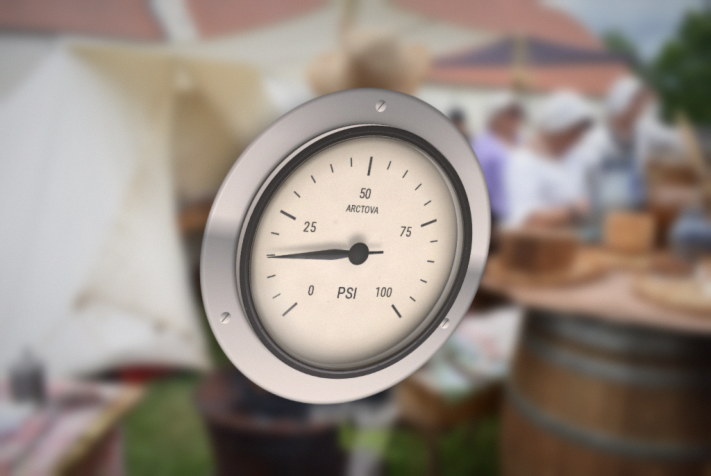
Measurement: 15 psi
